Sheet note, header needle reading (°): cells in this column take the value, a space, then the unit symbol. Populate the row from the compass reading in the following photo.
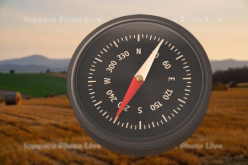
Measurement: 210 °
